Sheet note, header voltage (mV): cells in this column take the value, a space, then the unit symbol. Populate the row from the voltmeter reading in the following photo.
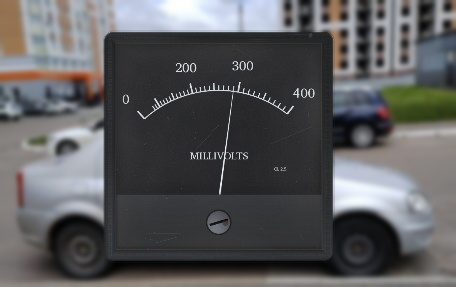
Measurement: 290 mV
